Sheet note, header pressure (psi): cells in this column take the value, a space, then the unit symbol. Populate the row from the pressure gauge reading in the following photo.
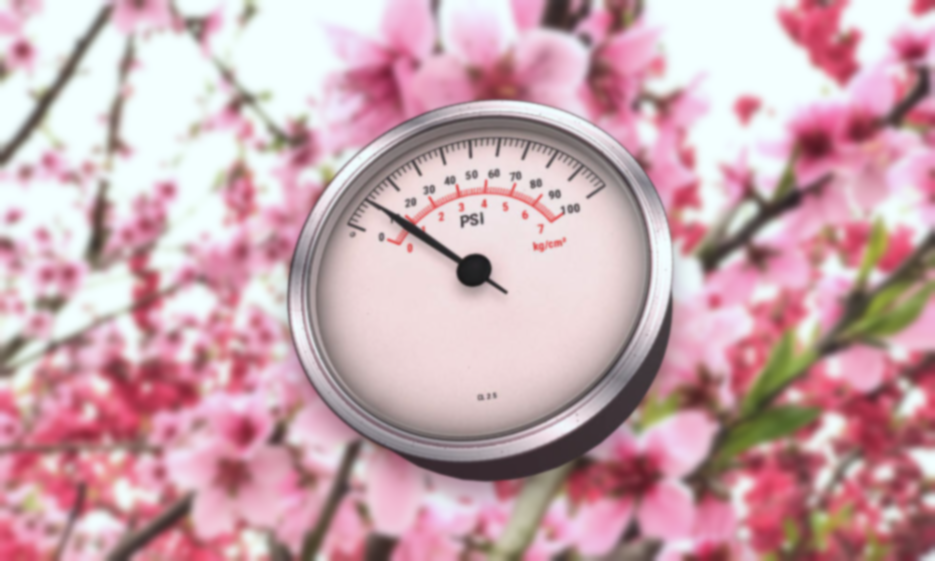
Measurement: 10 psi
